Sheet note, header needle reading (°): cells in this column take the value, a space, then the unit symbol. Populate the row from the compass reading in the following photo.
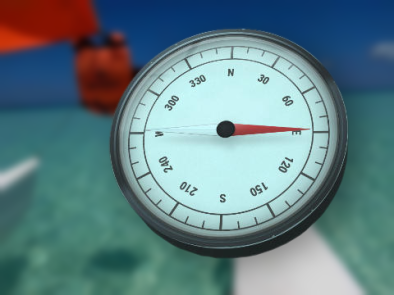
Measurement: 90 °
